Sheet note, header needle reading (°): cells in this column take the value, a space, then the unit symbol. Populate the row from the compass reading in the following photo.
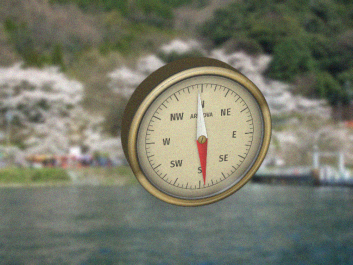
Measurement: 175 °
